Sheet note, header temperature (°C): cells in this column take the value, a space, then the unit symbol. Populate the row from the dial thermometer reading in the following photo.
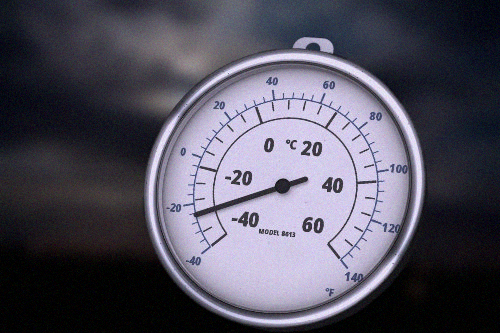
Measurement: -32 °C
